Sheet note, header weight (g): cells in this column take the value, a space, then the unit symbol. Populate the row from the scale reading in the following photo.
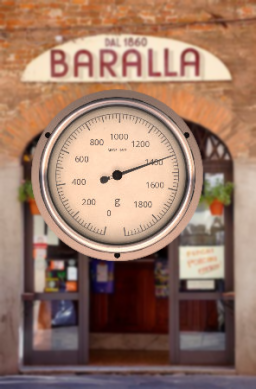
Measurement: 1400 g
